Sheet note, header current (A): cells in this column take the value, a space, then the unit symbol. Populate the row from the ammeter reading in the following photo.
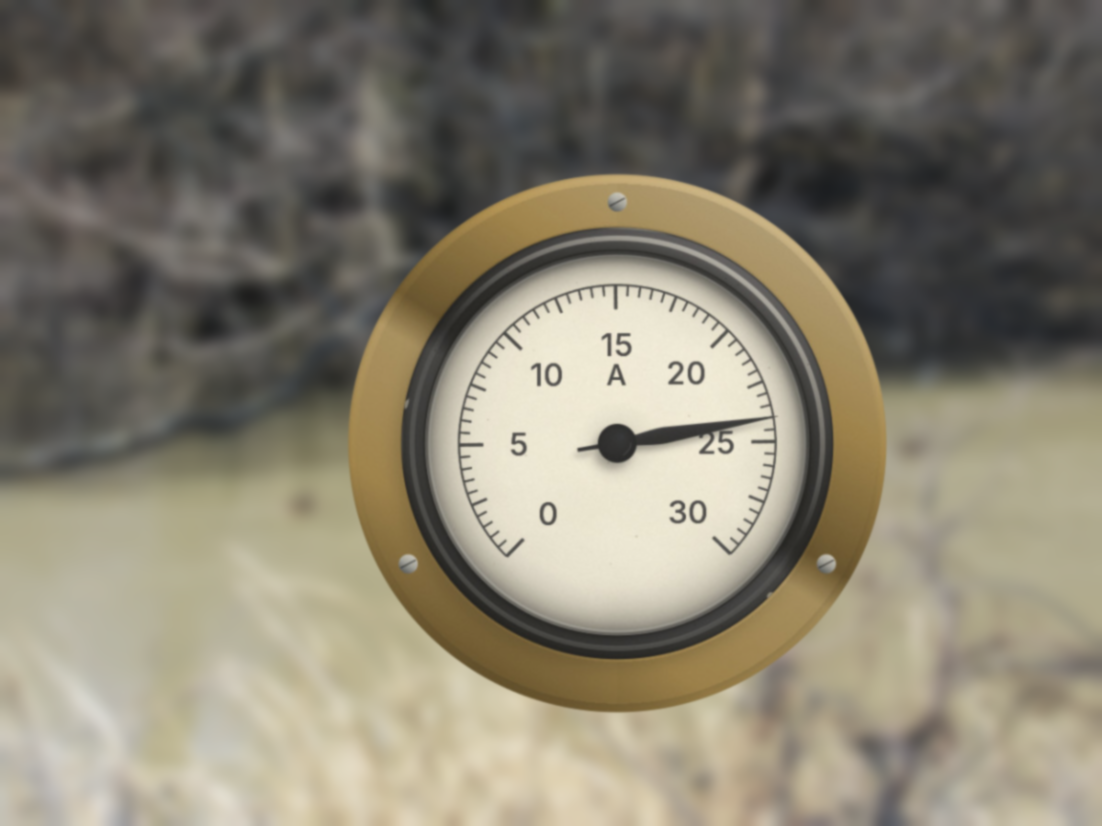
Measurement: 24 A
